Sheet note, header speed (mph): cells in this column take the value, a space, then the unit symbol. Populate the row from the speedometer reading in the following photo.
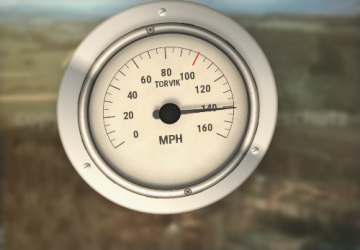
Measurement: 140 mph
